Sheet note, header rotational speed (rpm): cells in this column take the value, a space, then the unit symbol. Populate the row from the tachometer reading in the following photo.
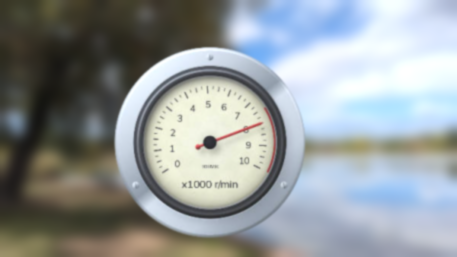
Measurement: 8000 rpm
